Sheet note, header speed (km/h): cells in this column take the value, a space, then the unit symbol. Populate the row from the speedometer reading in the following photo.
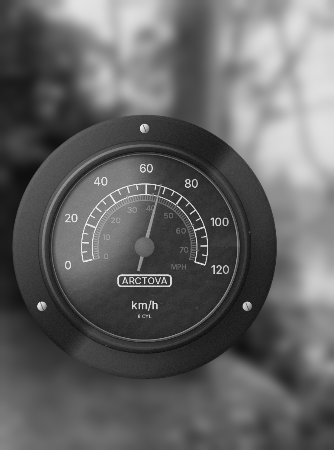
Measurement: 67.5 km/h
